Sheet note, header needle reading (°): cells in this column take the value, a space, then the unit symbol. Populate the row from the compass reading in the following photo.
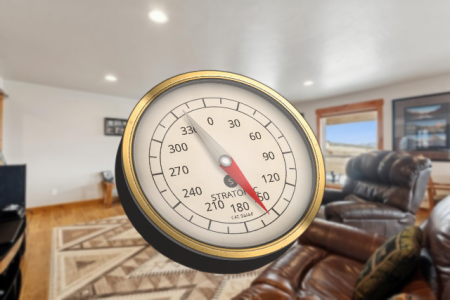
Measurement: 157.5 °
